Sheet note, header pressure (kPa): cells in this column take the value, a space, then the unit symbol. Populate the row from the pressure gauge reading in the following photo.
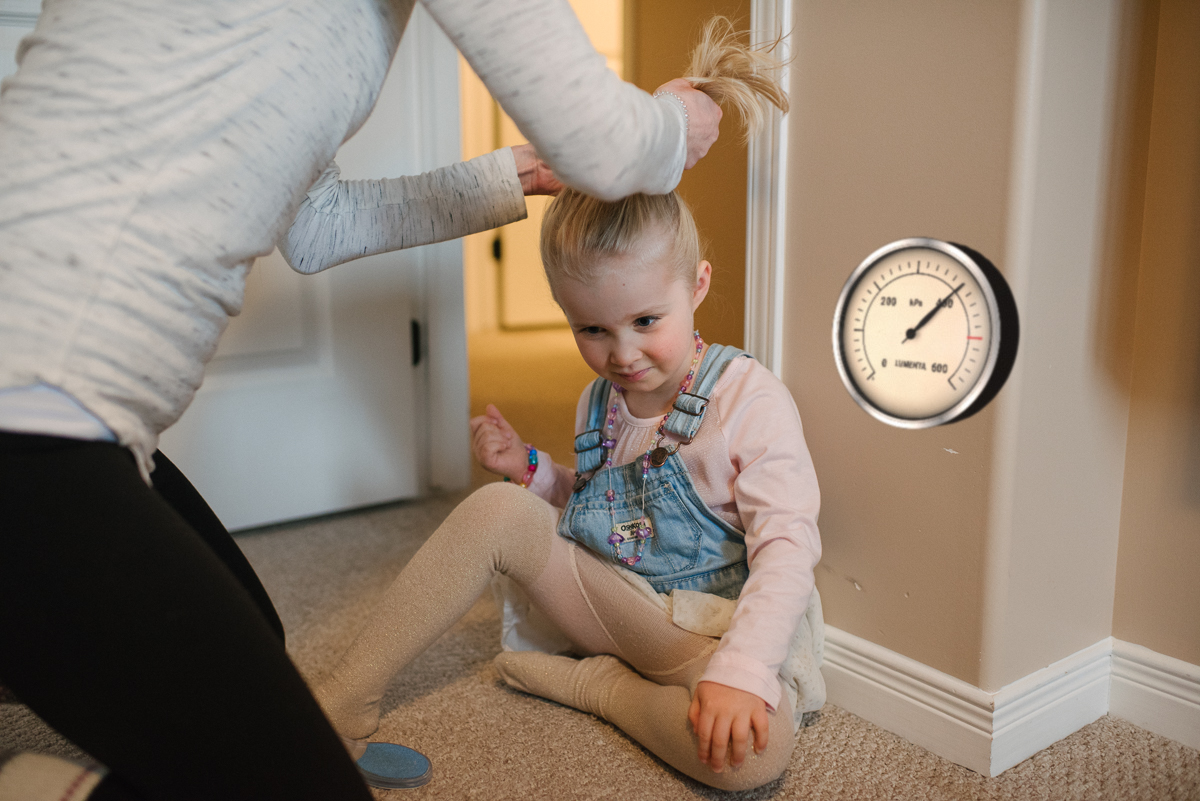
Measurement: 400 kPa
